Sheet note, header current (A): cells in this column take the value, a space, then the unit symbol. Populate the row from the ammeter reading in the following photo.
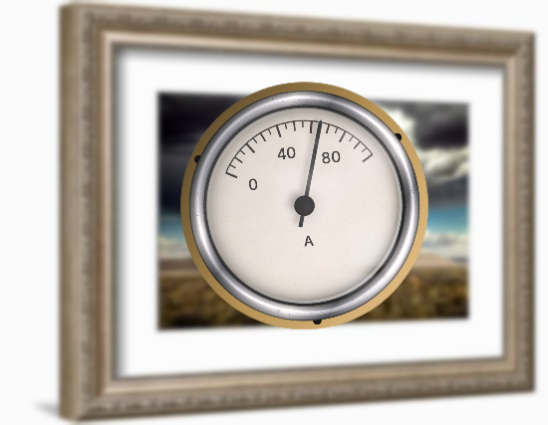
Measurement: 65 A
